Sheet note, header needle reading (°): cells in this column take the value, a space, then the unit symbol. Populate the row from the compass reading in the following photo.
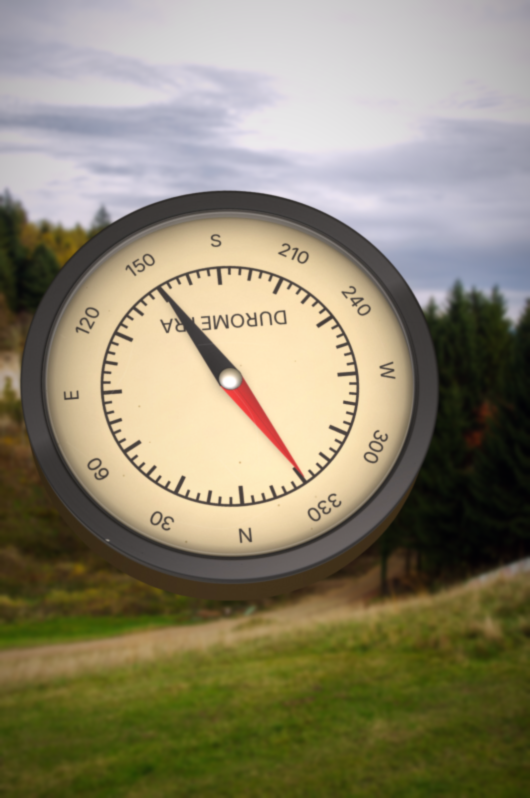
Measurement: 330 °
